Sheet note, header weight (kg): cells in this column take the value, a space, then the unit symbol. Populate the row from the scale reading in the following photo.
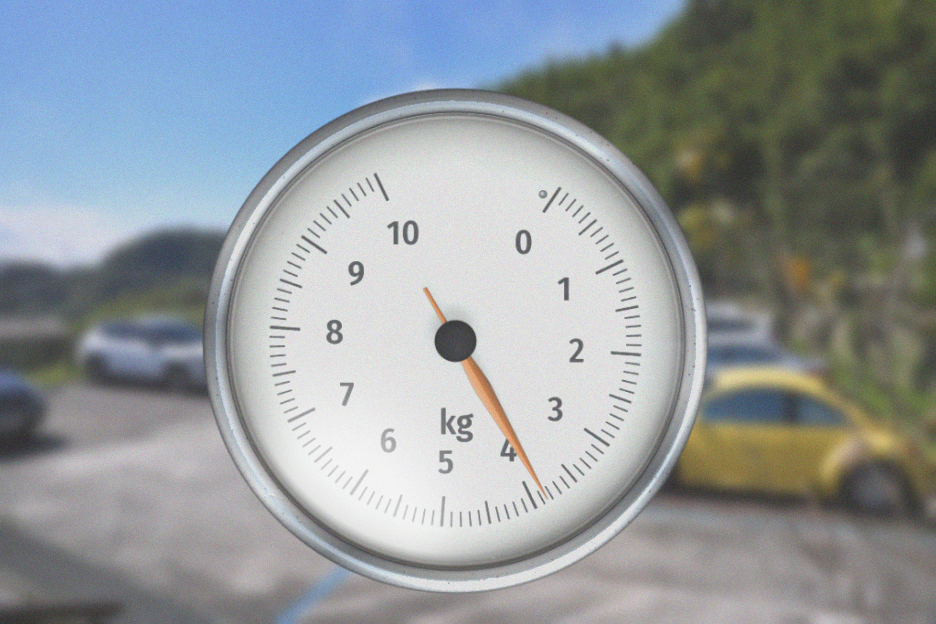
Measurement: 3.85 kg
